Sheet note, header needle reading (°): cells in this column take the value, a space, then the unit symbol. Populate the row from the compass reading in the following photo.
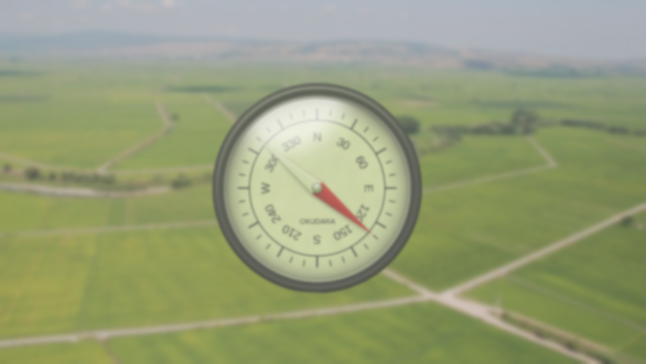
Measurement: 130 °
